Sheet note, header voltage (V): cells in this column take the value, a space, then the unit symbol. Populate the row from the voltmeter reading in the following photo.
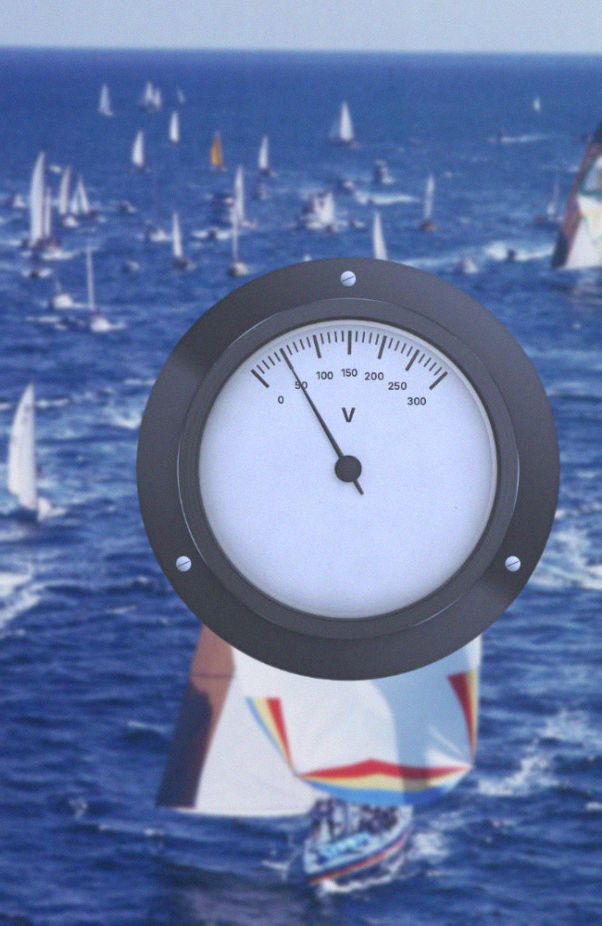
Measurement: 50 V
